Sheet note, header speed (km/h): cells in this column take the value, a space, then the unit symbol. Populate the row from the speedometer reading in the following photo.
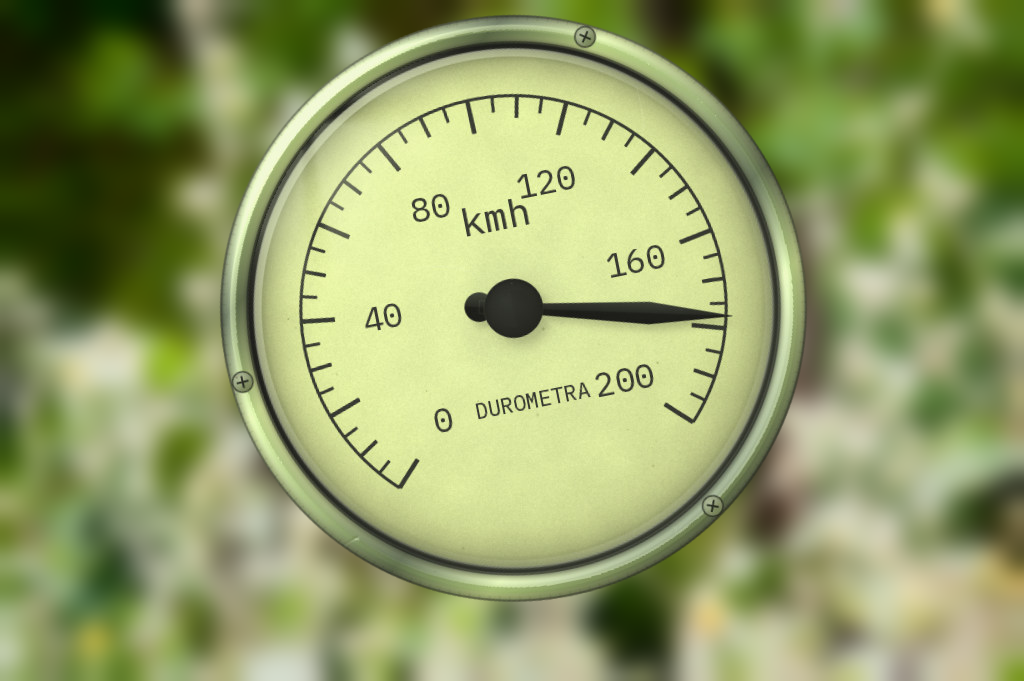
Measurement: 177.5 km/h
